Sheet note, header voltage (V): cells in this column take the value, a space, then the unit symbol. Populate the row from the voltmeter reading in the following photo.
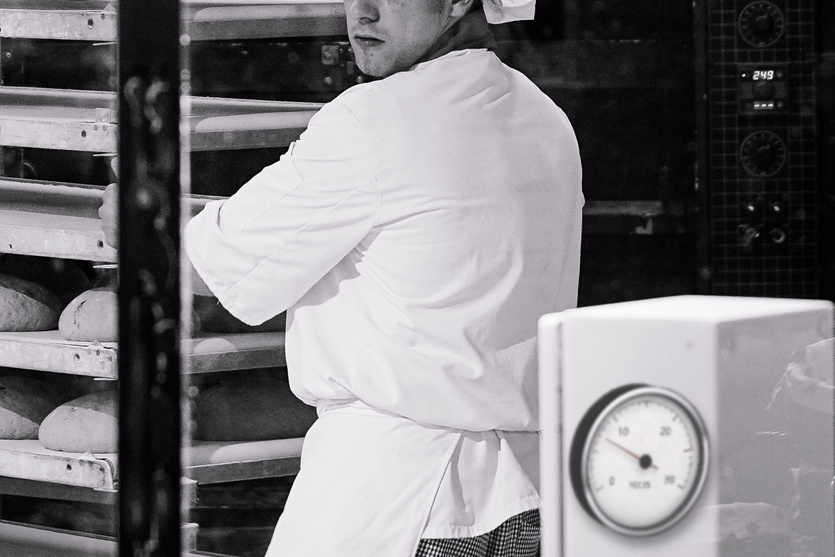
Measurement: 7 V
